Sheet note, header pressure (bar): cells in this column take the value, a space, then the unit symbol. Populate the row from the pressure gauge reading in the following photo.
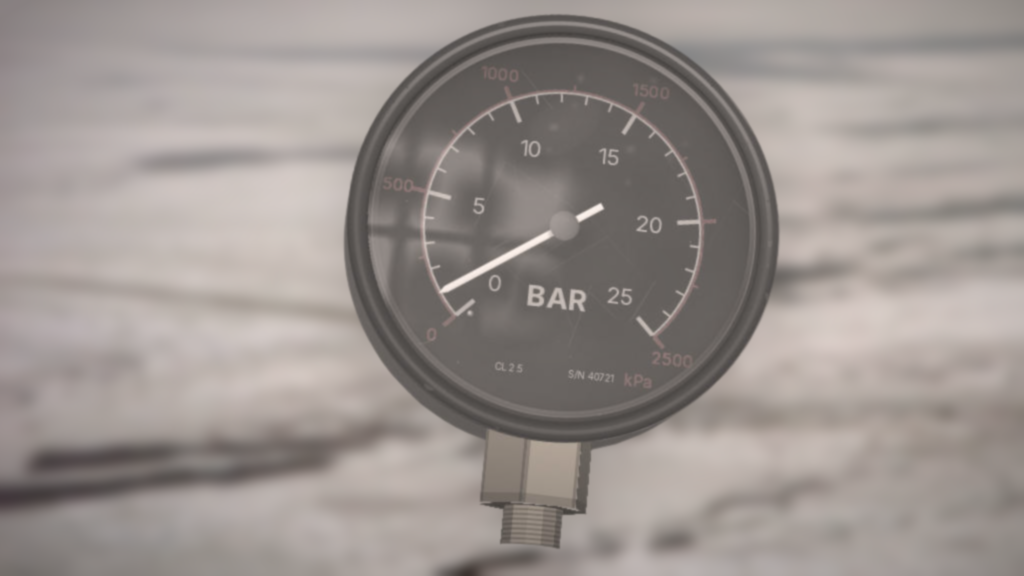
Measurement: 1 bar
